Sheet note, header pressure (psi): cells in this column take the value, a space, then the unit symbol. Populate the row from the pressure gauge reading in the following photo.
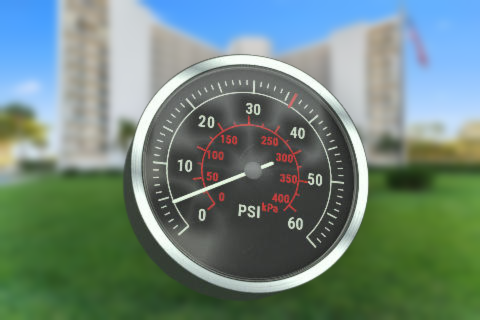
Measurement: 4 psi
